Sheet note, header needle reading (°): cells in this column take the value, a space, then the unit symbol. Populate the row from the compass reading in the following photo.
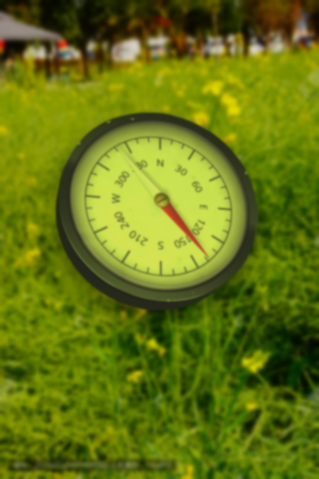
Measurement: 140 °
